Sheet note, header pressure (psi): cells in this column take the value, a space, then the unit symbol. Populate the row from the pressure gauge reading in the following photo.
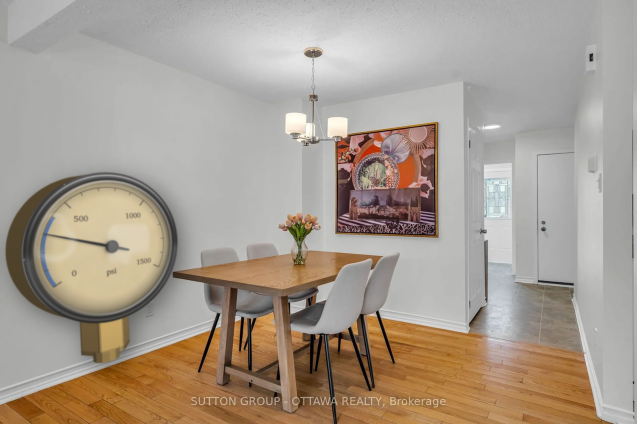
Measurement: 300 psi
